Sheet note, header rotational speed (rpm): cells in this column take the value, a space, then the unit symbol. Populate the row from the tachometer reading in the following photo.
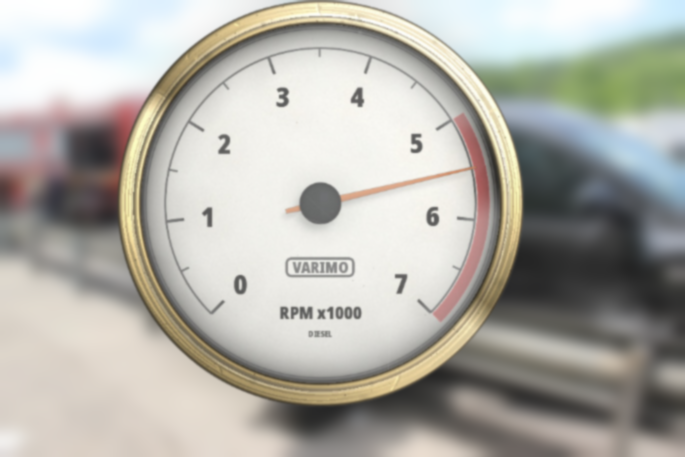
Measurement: 5500 rpm
